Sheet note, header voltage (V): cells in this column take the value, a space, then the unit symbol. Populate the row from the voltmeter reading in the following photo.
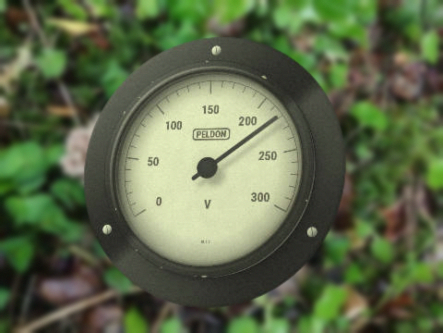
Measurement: 220 V
